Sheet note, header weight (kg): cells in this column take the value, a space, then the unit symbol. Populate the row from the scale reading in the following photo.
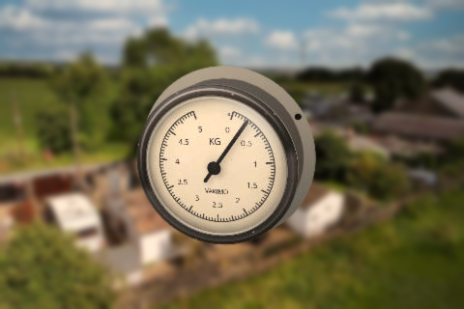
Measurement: 0.25 kg
